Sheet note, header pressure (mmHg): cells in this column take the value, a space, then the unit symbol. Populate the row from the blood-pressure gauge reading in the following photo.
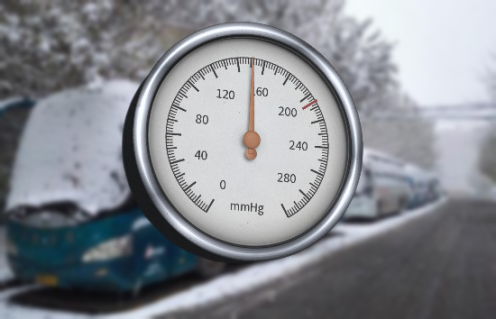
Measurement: 150 mmHg
